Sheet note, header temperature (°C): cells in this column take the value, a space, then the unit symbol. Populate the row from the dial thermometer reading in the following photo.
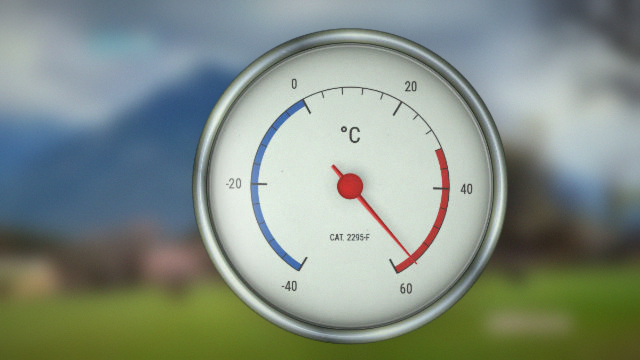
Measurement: 56 °C
